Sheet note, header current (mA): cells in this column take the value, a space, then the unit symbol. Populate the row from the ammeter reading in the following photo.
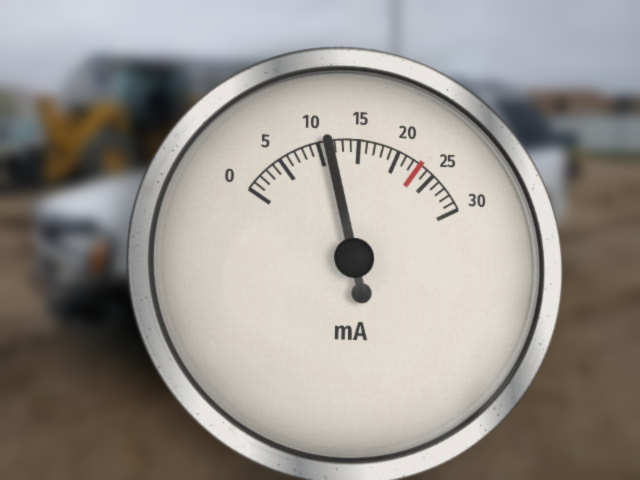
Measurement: 11 mA
